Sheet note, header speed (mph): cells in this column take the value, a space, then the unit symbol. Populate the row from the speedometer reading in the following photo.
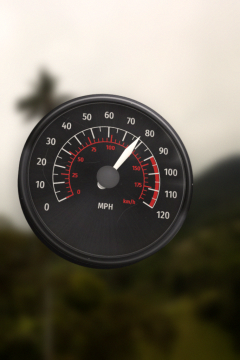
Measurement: 77.5 mph
